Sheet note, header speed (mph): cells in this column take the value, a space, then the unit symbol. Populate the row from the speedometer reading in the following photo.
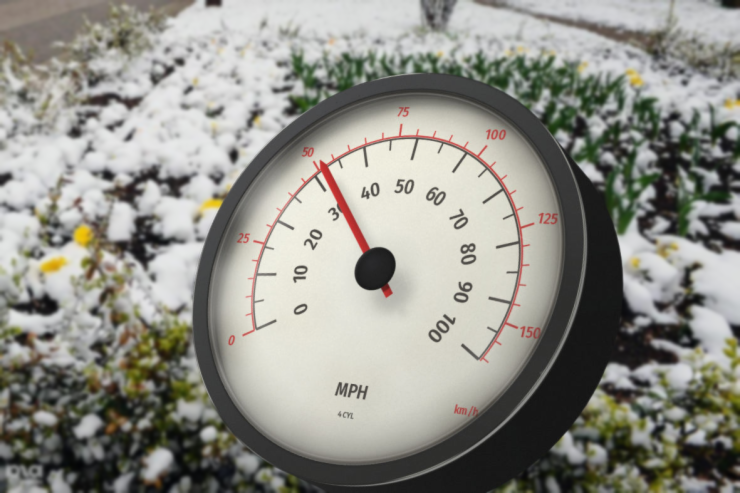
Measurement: 32.5 mph
